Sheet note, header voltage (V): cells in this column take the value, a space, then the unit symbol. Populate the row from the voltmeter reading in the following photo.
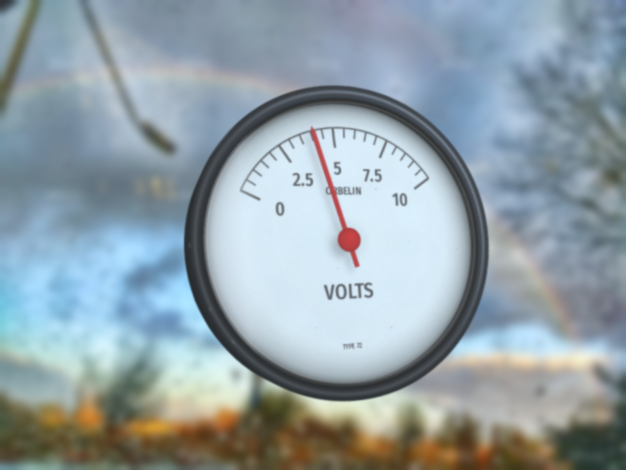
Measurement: 4 V
